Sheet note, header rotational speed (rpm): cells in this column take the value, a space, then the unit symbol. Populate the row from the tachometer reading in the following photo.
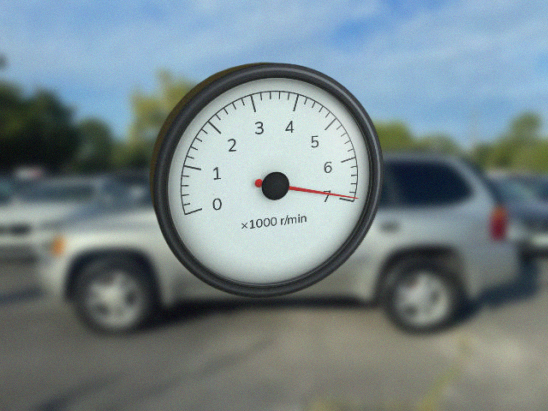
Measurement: 6900 rpm
